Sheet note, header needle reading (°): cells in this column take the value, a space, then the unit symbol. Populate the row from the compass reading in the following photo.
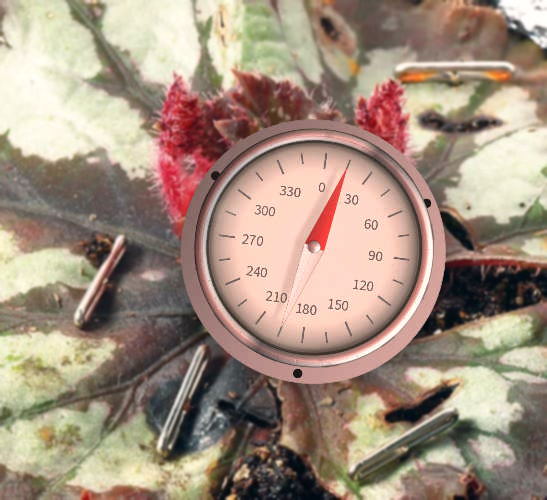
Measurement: 15 °
